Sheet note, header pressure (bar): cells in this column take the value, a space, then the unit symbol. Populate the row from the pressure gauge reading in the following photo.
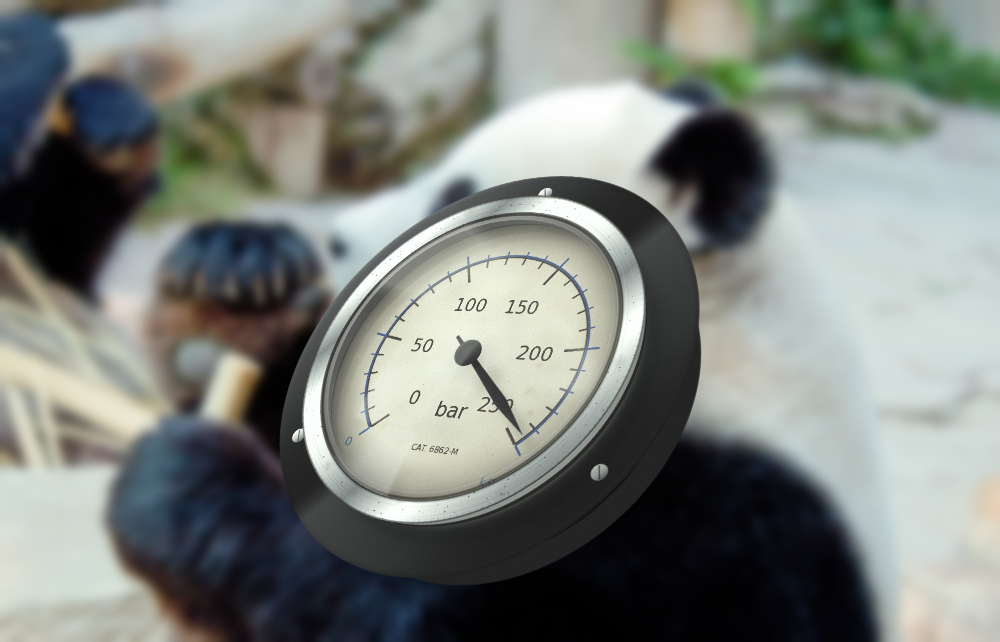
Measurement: 245 bar
